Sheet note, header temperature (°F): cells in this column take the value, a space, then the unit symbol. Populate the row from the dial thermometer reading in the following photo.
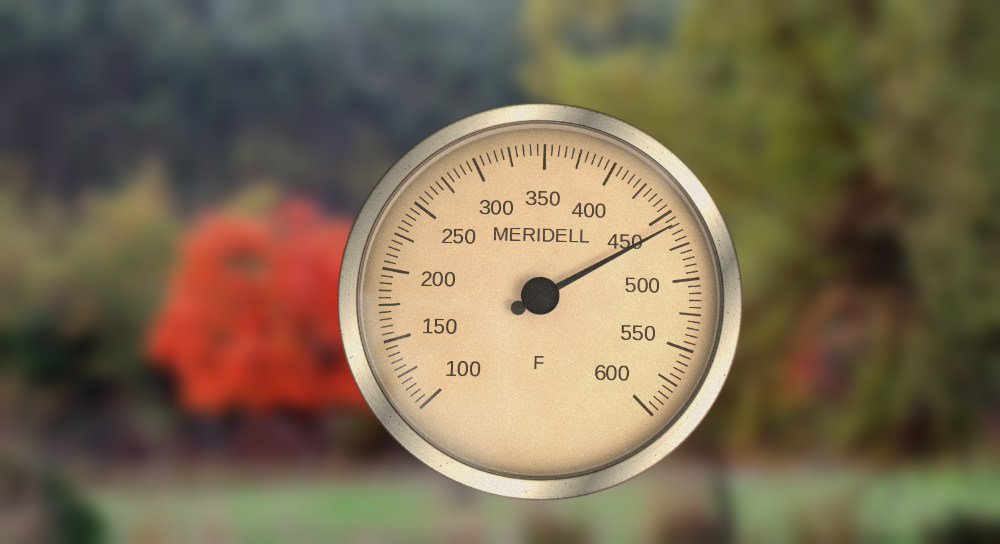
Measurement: 460 °F
